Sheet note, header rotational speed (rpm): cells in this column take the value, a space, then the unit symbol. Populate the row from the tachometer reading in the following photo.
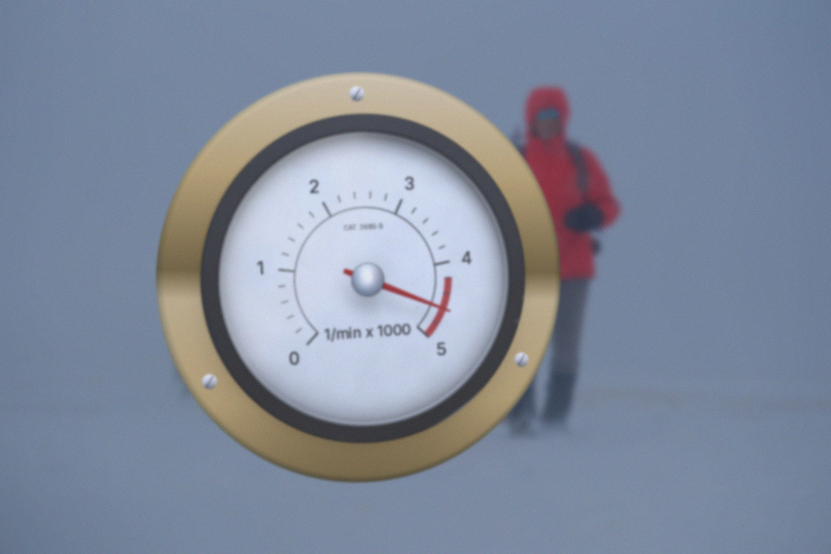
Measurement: 4600 rpm
